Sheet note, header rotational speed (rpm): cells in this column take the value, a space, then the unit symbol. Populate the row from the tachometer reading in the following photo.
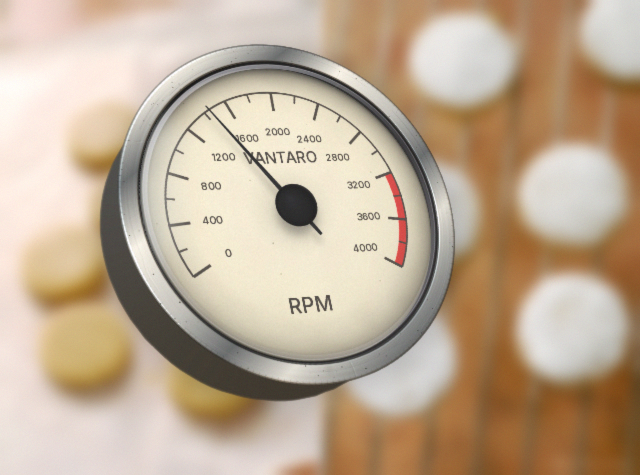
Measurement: 1400 rpm
